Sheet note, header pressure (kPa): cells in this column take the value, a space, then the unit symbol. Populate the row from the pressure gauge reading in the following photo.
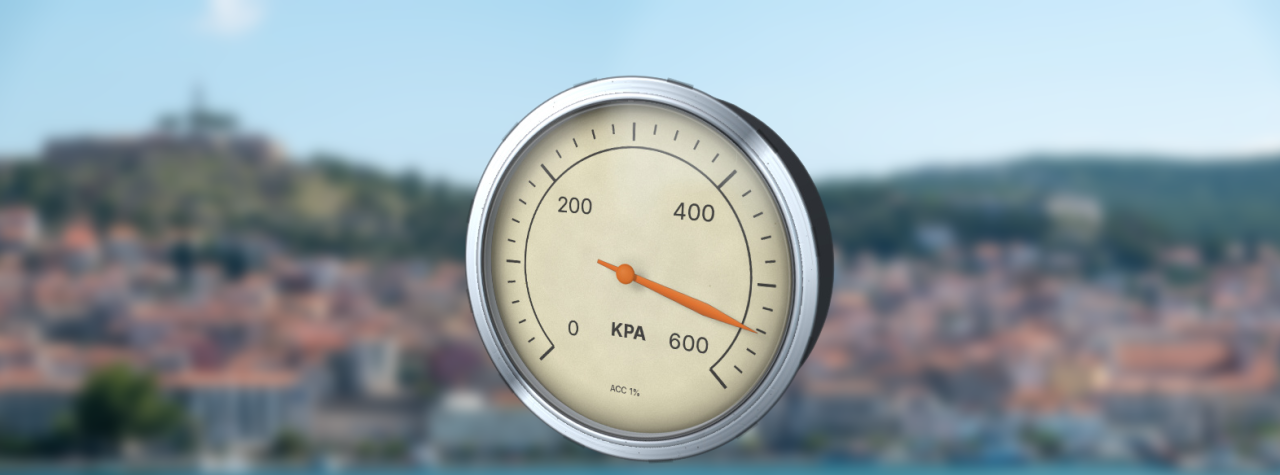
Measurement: 540 kPa
